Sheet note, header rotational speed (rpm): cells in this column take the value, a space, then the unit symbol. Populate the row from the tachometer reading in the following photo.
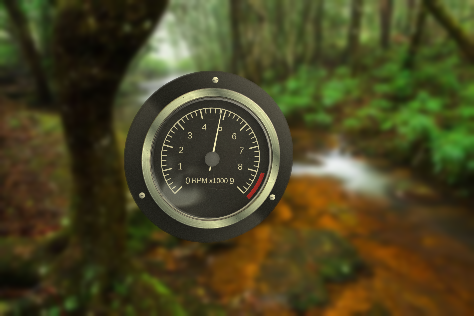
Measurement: 4800 rpm
